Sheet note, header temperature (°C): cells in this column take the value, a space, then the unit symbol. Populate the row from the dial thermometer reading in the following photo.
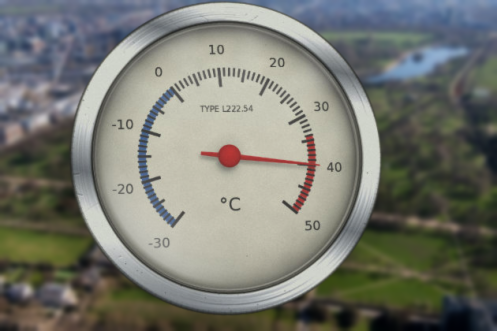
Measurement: 40 °C
